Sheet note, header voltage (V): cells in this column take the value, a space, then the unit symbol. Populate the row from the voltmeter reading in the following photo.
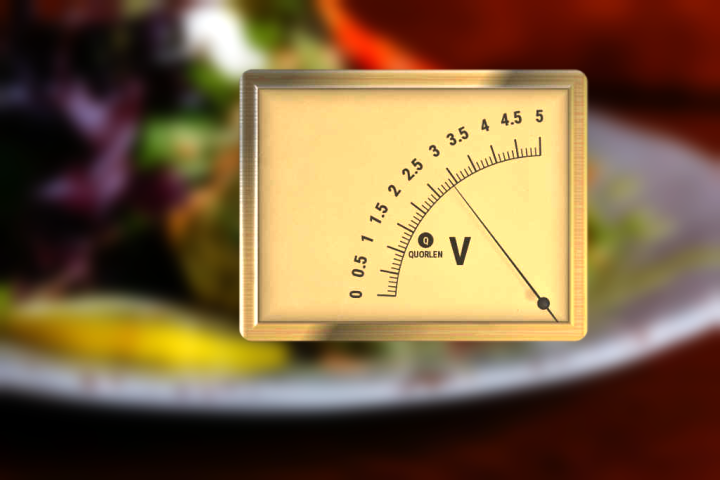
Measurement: 2.9 V
